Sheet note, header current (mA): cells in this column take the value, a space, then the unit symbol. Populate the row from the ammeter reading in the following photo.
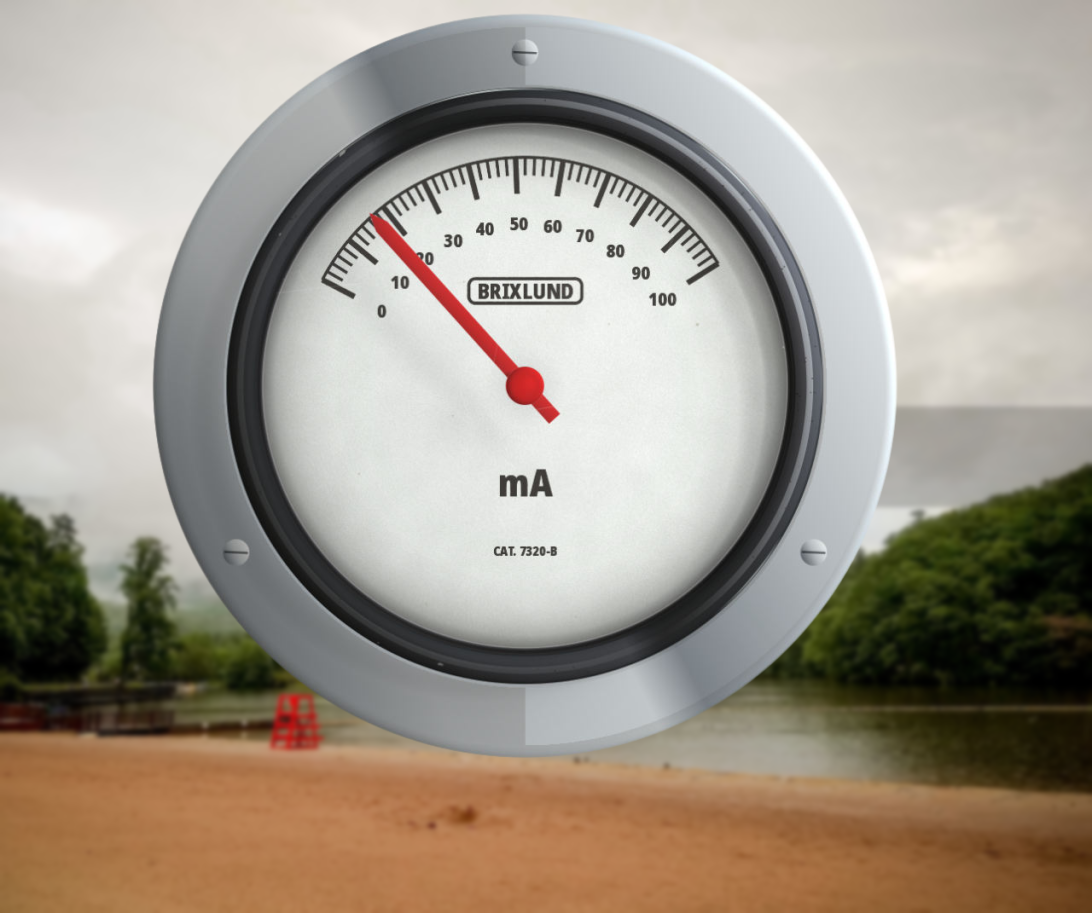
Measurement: 17 mA
